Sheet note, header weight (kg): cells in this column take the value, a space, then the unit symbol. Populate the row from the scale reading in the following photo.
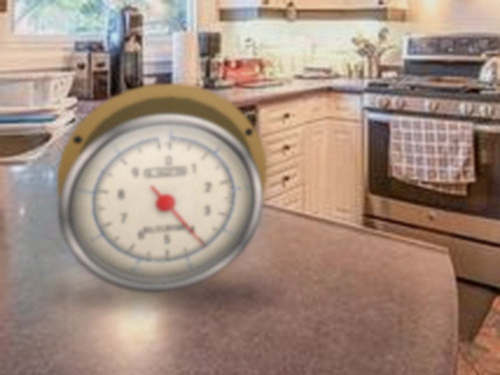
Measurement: 4 kg
